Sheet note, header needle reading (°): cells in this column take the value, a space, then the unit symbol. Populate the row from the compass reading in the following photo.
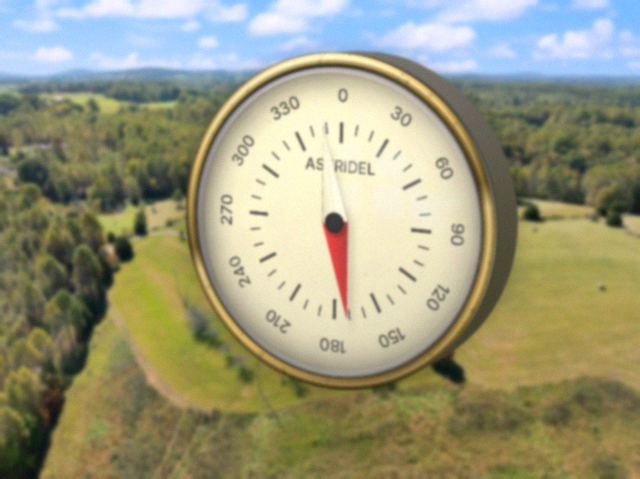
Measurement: 170 °
